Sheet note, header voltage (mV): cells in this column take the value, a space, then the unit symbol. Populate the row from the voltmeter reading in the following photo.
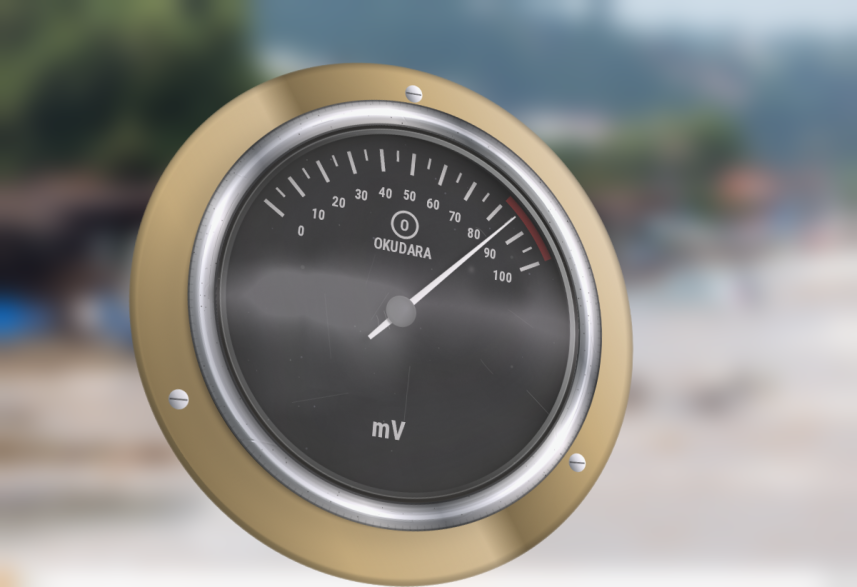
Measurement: 85 mV
